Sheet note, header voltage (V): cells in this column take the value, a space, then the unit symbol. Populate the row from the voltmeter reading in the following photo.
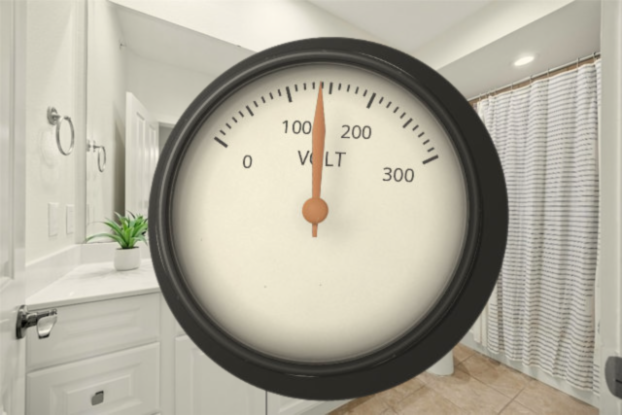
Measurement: 140 V
